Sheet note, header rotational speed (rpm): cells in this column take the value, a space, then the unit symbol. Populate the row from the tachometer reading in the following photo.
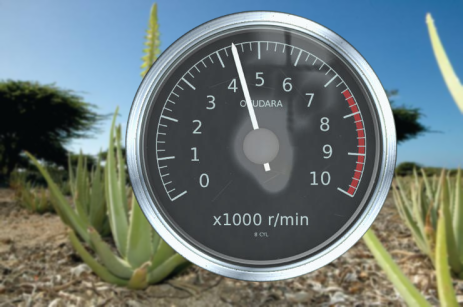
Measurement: 4400 rpm
